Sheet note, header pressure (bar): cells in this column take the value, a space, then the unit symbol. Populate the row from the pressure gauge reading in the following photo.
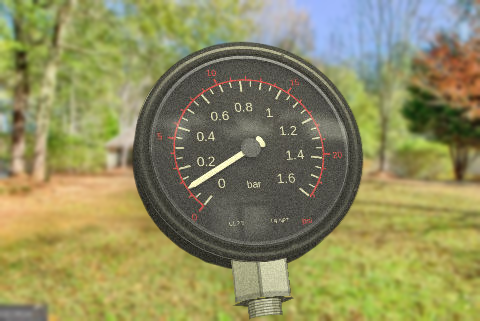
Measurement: 0.1 bar
